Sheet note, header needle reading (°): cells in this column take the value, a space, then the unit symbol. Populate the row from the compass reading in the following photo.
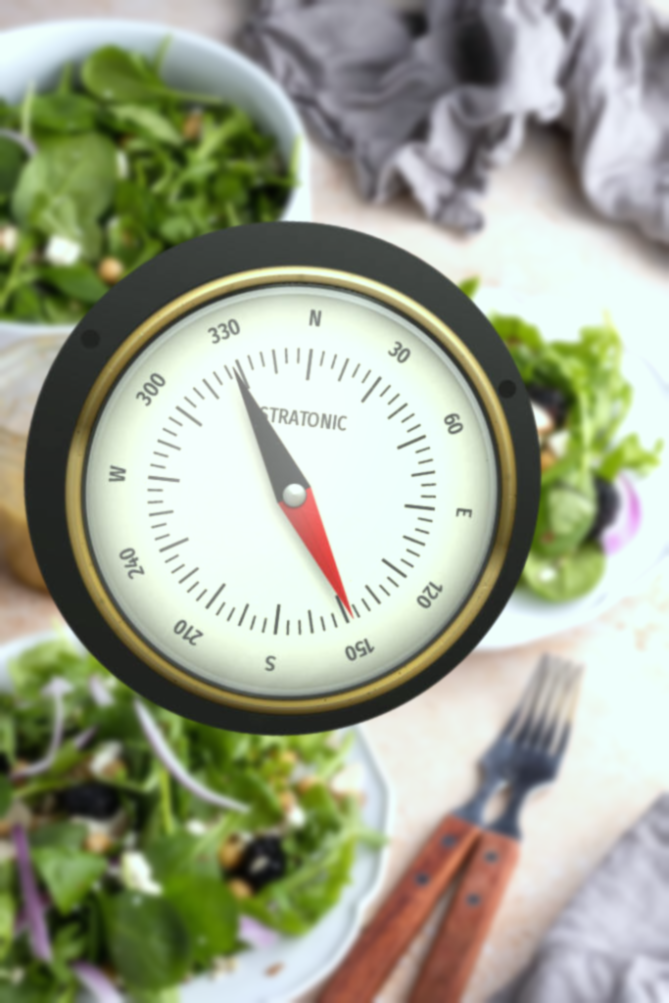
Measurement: 147.5 °
